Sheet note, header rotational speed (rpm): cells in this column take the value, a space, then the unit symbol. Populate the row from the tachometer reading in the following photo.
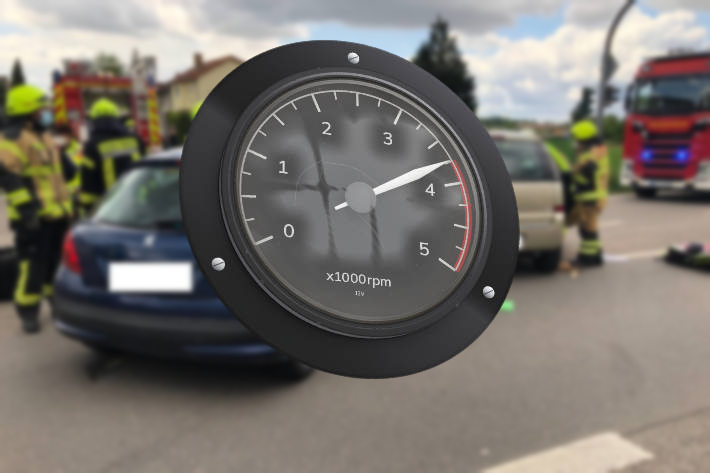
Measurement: 3750 rpm
